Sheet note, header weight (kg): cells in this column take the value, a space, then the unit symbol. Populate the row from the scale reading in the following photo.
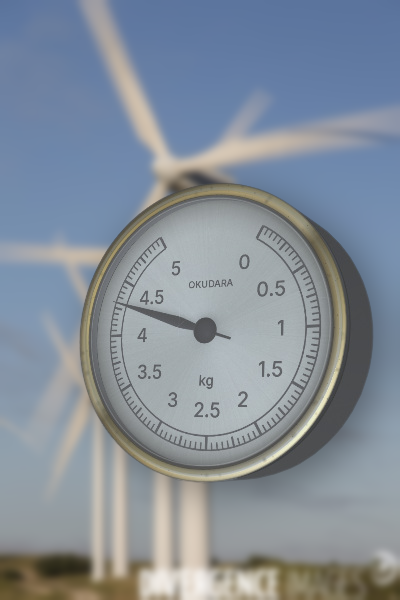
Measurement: 4.3 kg
